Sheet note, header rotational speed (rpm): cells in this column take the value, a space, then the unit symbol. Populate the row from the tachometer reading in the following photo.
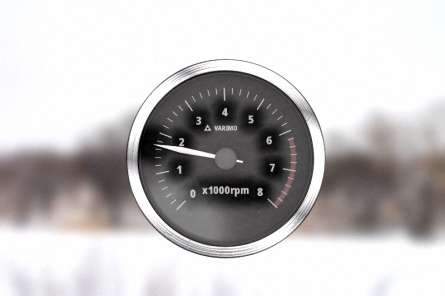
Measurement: 1700 rpm
